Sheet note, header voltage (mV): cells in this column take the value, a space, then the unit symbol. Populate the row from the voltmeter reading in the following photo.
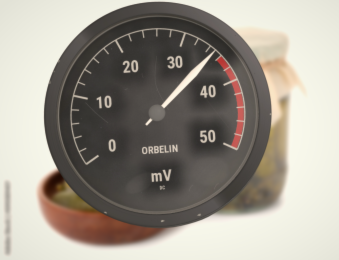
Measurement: 35 mV
